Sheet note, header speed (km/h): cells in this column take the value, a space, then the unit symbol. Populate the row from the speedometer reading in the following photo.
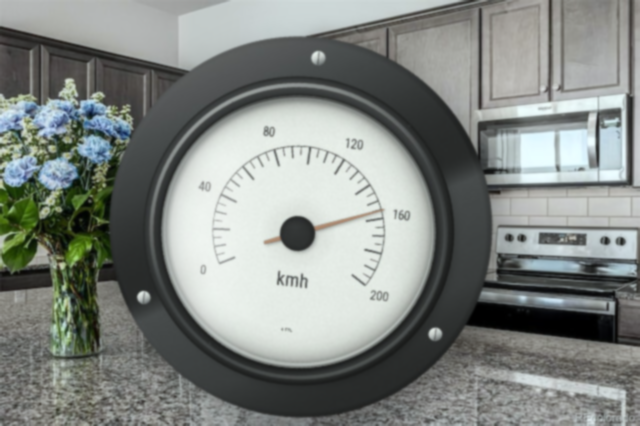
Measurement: 155 km/h
